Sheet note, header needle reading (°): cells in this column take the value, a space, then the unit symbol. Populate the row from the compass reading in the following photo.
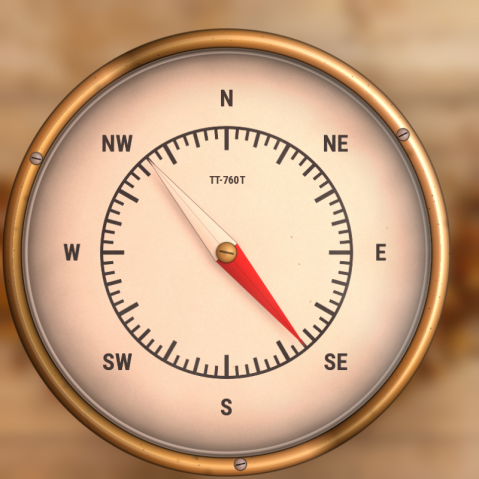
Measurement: 140 °
